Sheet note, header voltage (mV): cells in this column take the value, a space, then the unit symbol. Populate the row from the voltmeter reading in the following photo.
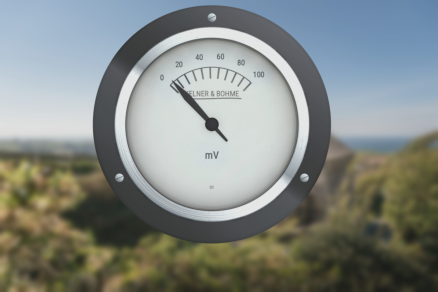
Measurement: 5 mV
